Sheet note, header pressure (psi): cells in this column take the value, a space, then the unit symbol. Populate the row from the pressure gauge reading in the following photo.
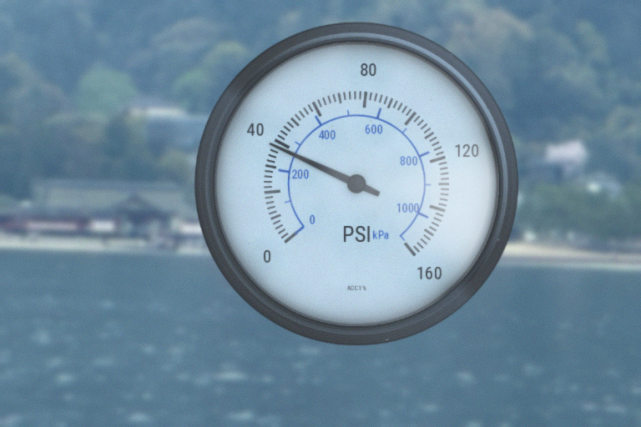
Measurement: 38 psi
